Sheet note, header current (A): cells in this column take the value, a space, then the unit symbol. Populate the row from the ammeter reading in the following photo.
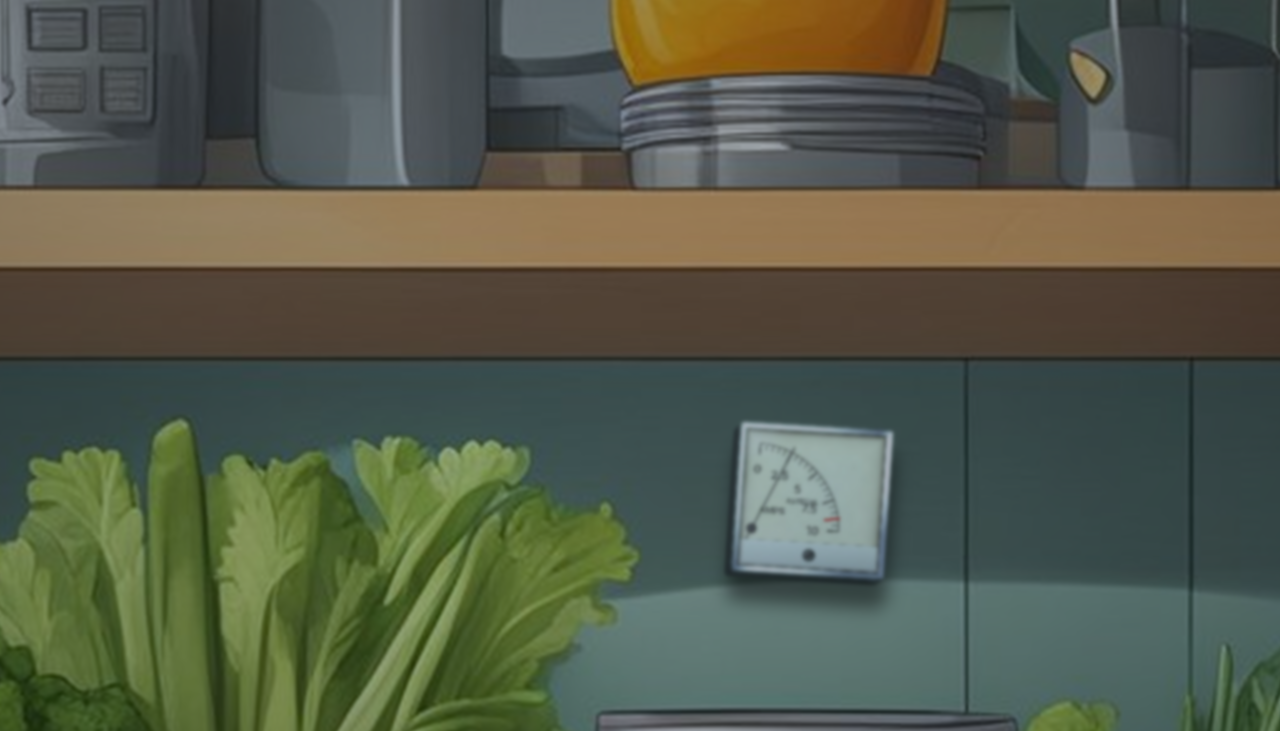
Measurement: 2.5 A
